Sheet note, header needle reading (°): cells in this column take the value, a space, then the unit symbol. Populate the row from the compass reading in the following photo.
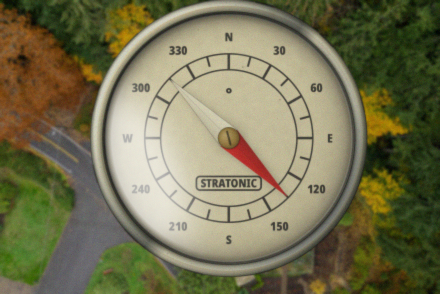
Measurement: 135 °
